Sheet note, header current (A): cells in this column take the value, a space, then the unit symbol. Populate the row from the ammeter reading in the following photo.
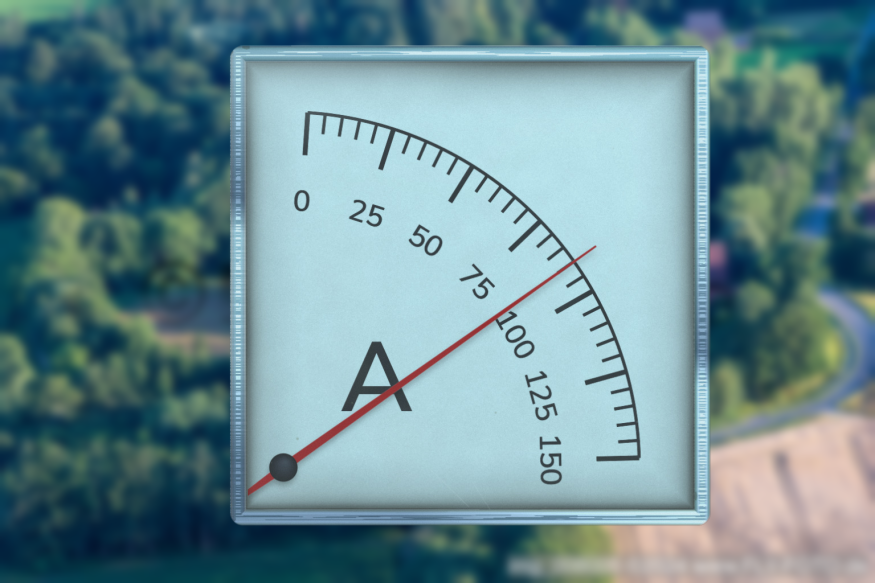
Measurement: 90 A
